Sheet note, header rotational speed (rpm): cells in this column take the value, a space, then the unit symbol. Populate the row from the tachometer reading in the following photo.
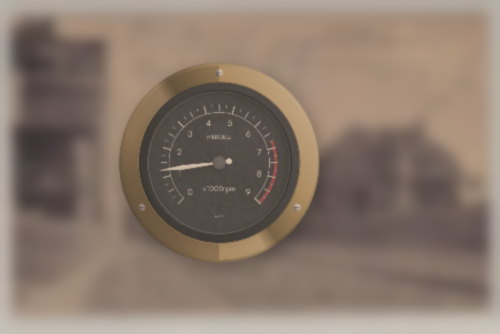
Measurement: 1250 rpm
